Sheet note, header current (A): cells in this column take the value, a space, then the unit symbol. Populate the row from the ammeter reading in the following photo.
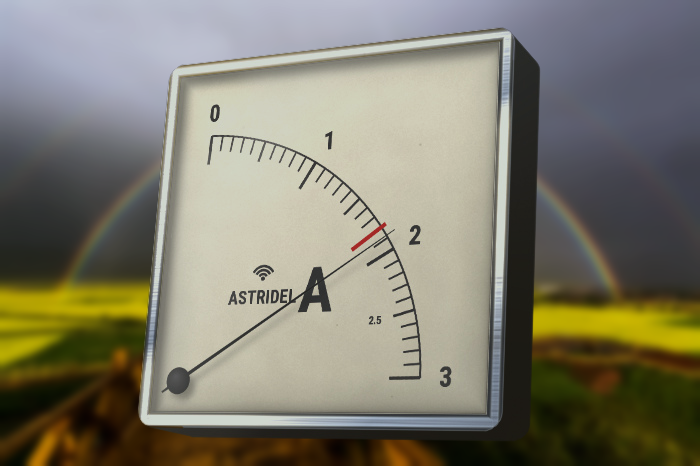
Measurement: 1.9 A
